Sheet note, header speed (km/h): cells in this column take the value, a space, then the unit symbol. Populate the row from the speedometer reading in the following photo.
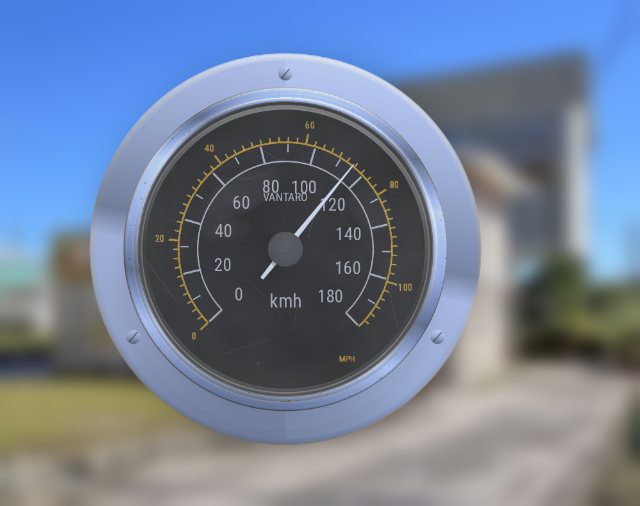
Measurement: 115 km/h
